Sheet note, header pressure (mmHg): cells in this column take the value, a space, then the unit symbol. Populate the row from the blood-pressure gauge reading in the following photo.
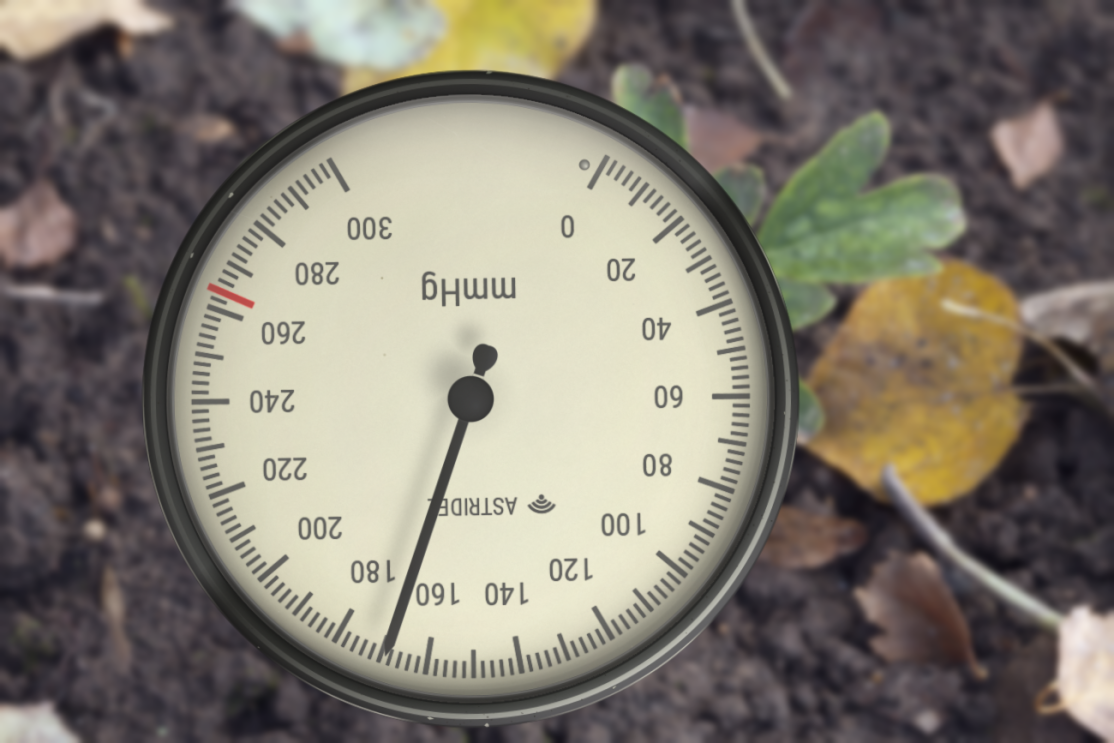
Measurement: 169 mmHg
